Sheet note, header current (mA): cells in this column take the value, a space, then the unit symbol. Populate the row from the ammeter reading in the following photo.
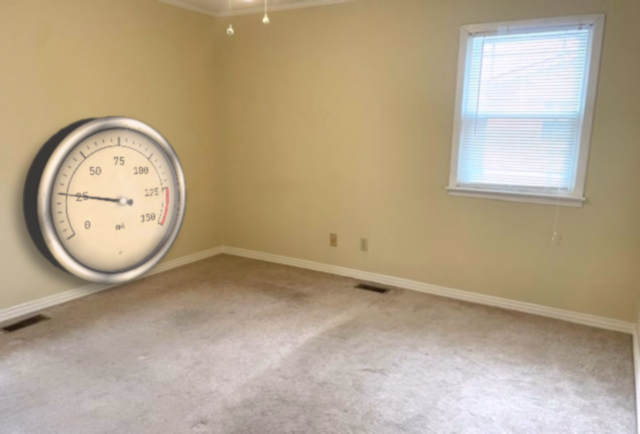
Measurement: 25 mA
